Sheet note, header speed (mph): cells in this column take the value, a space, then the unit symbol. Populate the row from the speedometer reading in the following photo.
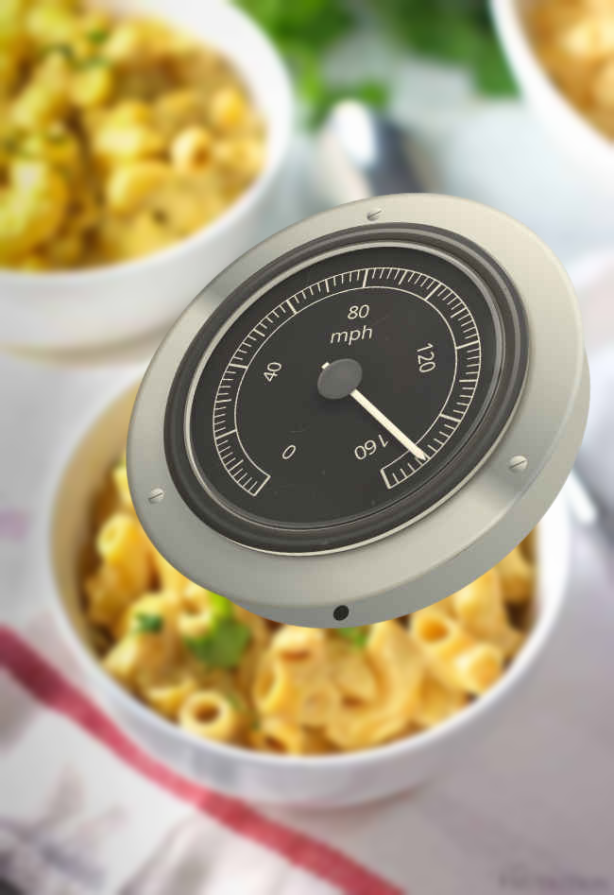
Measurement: 151 mph
